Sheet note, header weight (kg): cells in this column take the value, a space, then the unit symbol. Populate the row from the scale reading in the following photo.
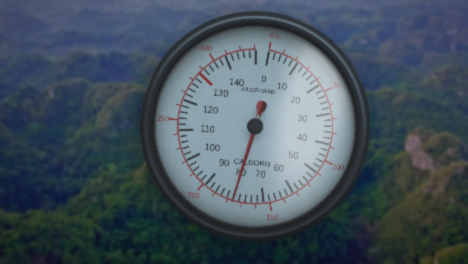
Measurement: 80 kg
